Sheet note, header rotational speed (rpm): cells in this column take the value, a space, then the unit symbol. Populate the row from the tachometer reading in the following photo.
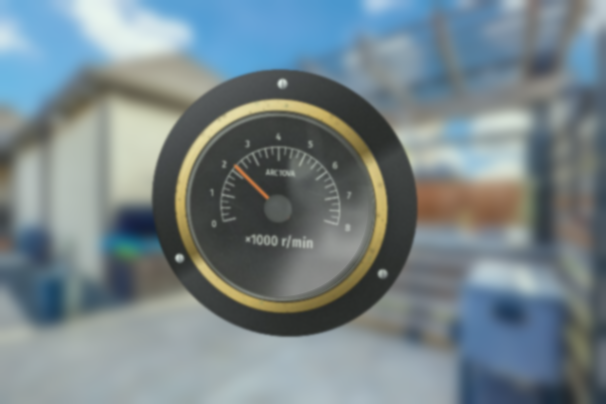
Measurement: 2250 rpm
